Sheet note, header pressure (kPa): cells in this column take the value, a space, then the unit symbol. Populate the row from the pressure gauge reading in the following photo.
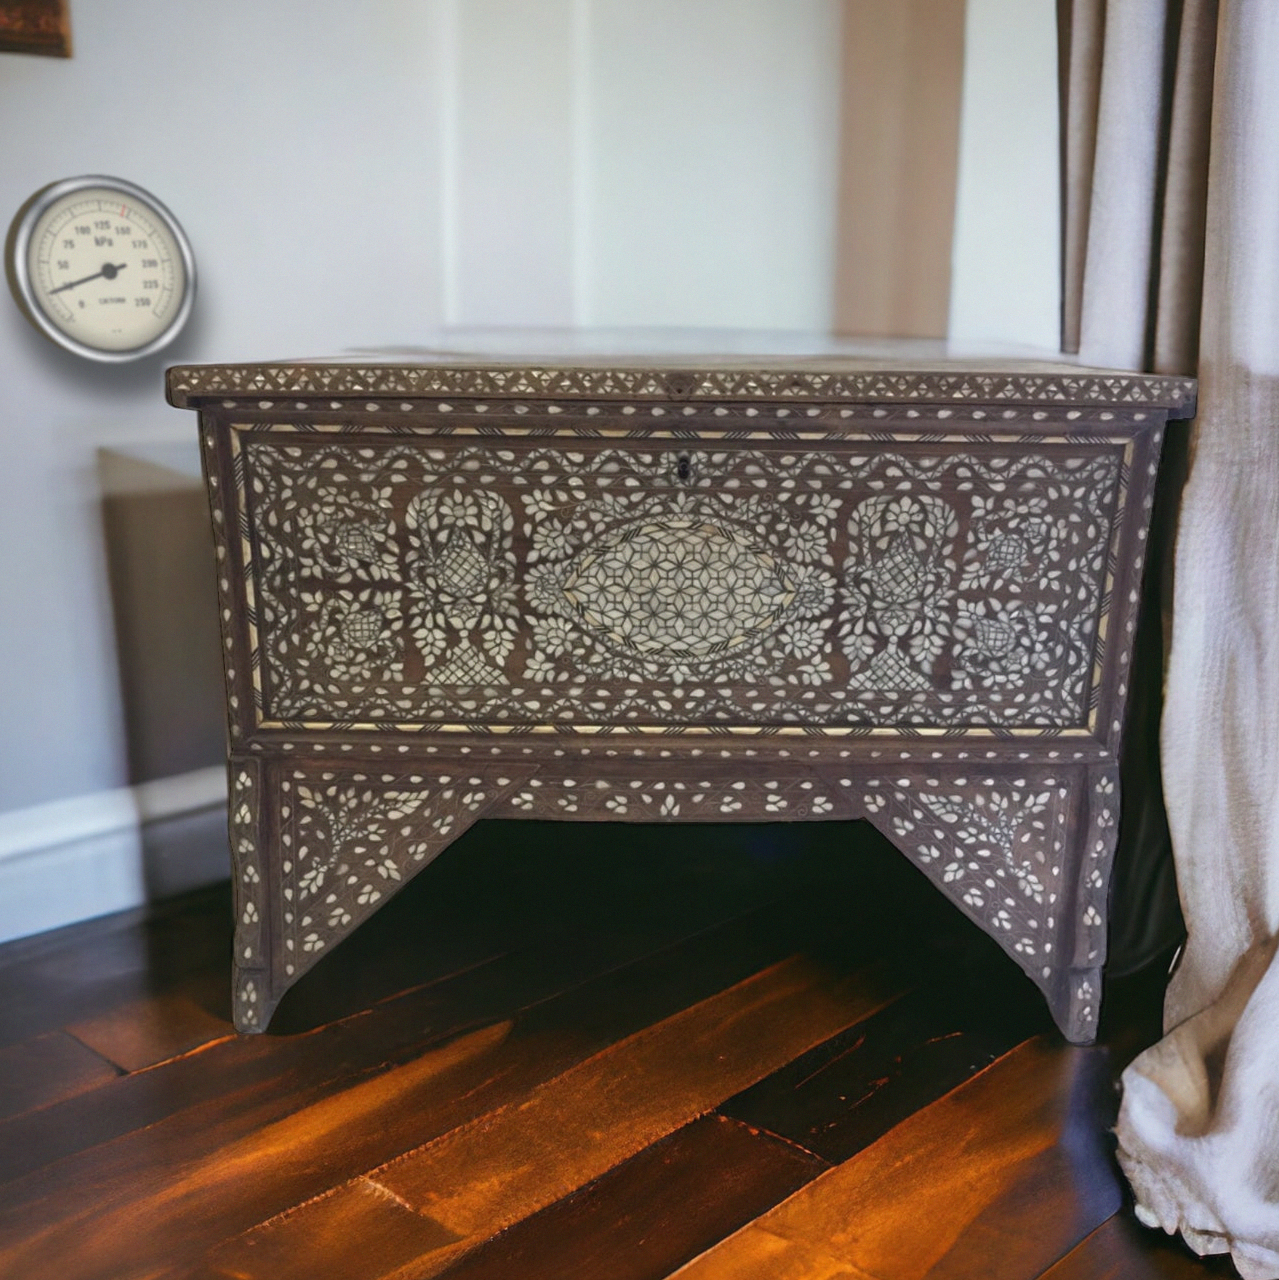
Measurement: 25 kPa
